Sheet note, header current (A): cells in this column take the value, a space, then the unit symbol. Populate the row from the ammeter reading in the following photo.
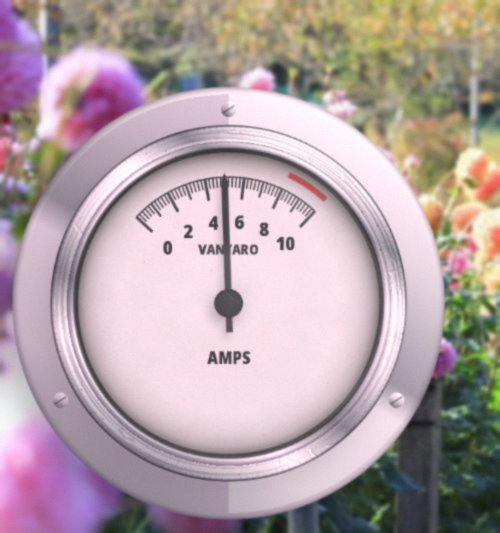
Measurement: 5 A
